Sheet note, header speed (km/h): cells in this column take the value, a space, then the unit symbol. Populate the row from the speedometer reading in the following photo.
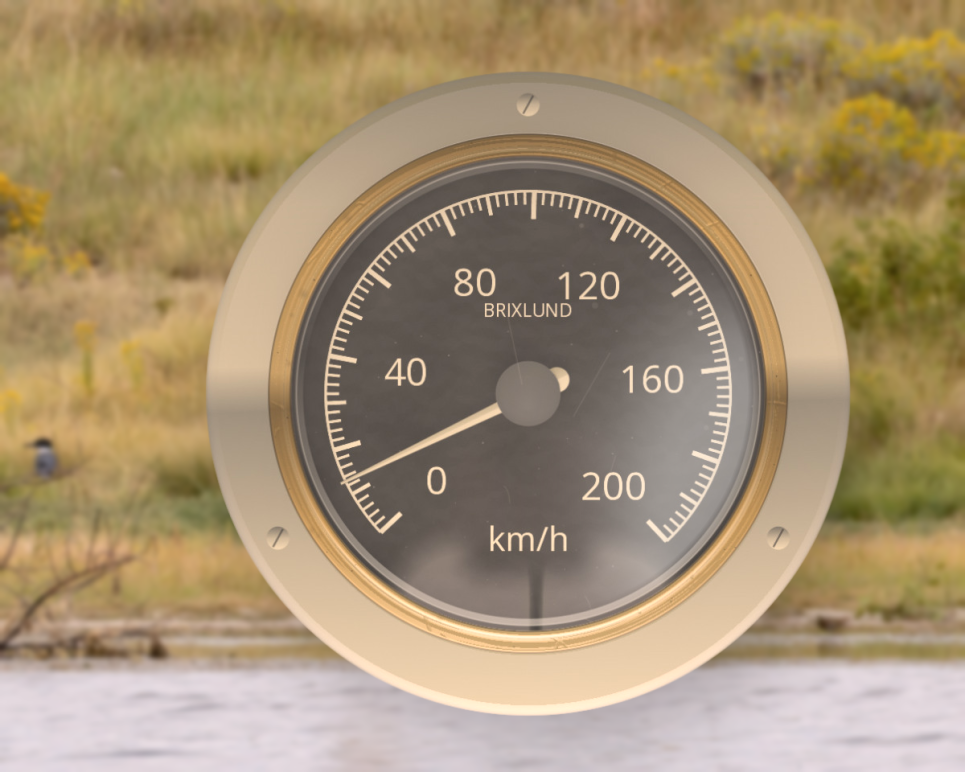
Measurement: 13 km/h
